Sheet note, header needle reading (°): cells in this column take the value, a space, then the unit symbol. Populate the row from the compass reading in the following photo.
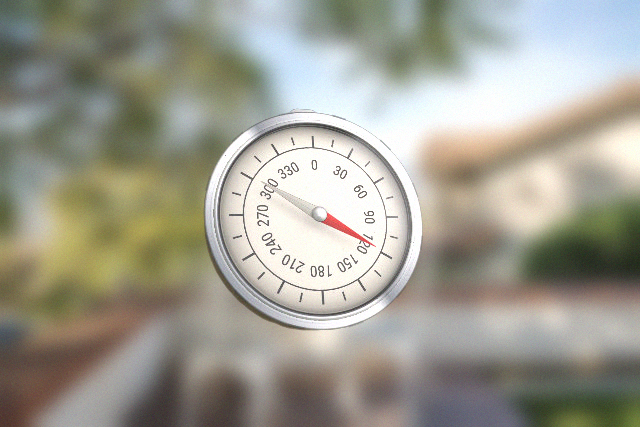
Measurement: 120 °
